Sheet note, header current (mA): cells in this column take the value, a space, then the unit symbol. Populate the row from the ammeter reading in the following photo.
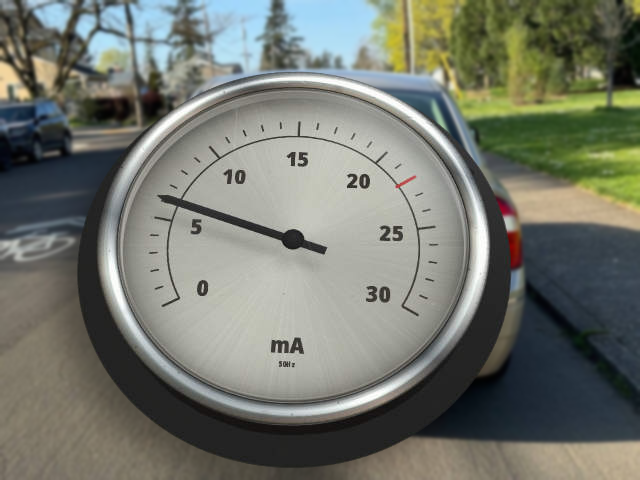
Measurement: 6 mA
